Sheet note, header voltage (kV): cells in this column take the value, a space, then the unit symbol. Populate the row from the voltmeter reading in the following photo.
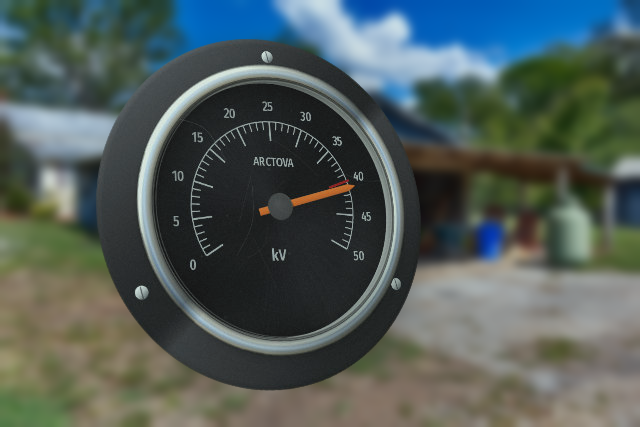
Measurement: 41 kV
